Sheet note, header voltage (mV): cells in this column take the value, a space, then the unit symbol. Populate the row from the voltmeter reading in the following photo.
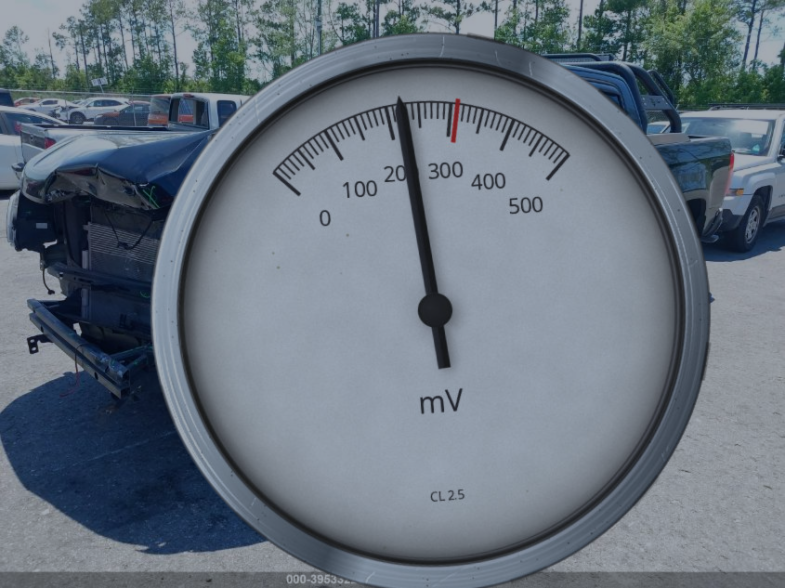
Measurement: 220 mV
